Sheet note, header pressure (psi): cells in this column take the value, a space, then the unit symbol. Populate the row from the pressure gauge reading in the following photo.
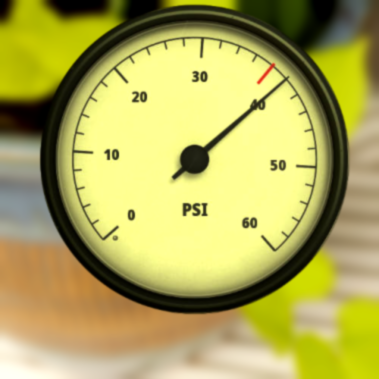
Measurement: 40 psi
